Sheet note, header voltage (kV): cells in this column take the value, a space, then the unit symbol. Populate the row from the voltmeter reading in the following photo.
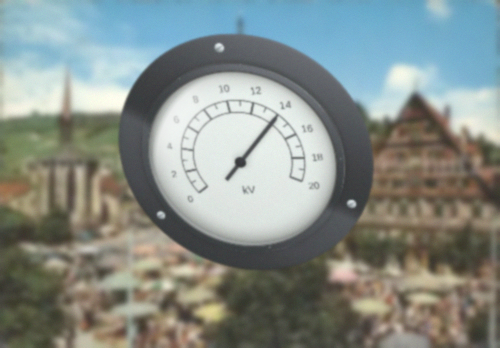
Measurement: 14 kV
